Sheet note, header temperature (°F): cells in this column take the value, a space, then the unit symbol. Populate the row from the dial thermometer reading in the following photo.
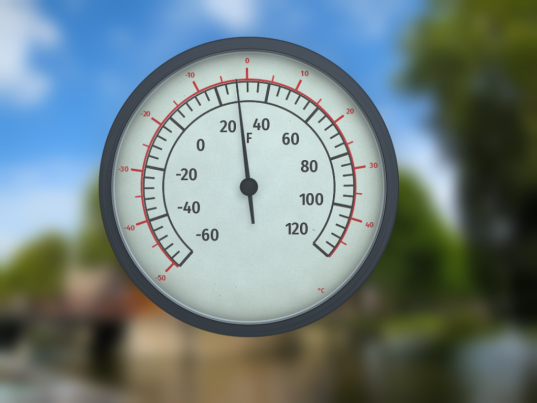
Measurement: 28 °F
